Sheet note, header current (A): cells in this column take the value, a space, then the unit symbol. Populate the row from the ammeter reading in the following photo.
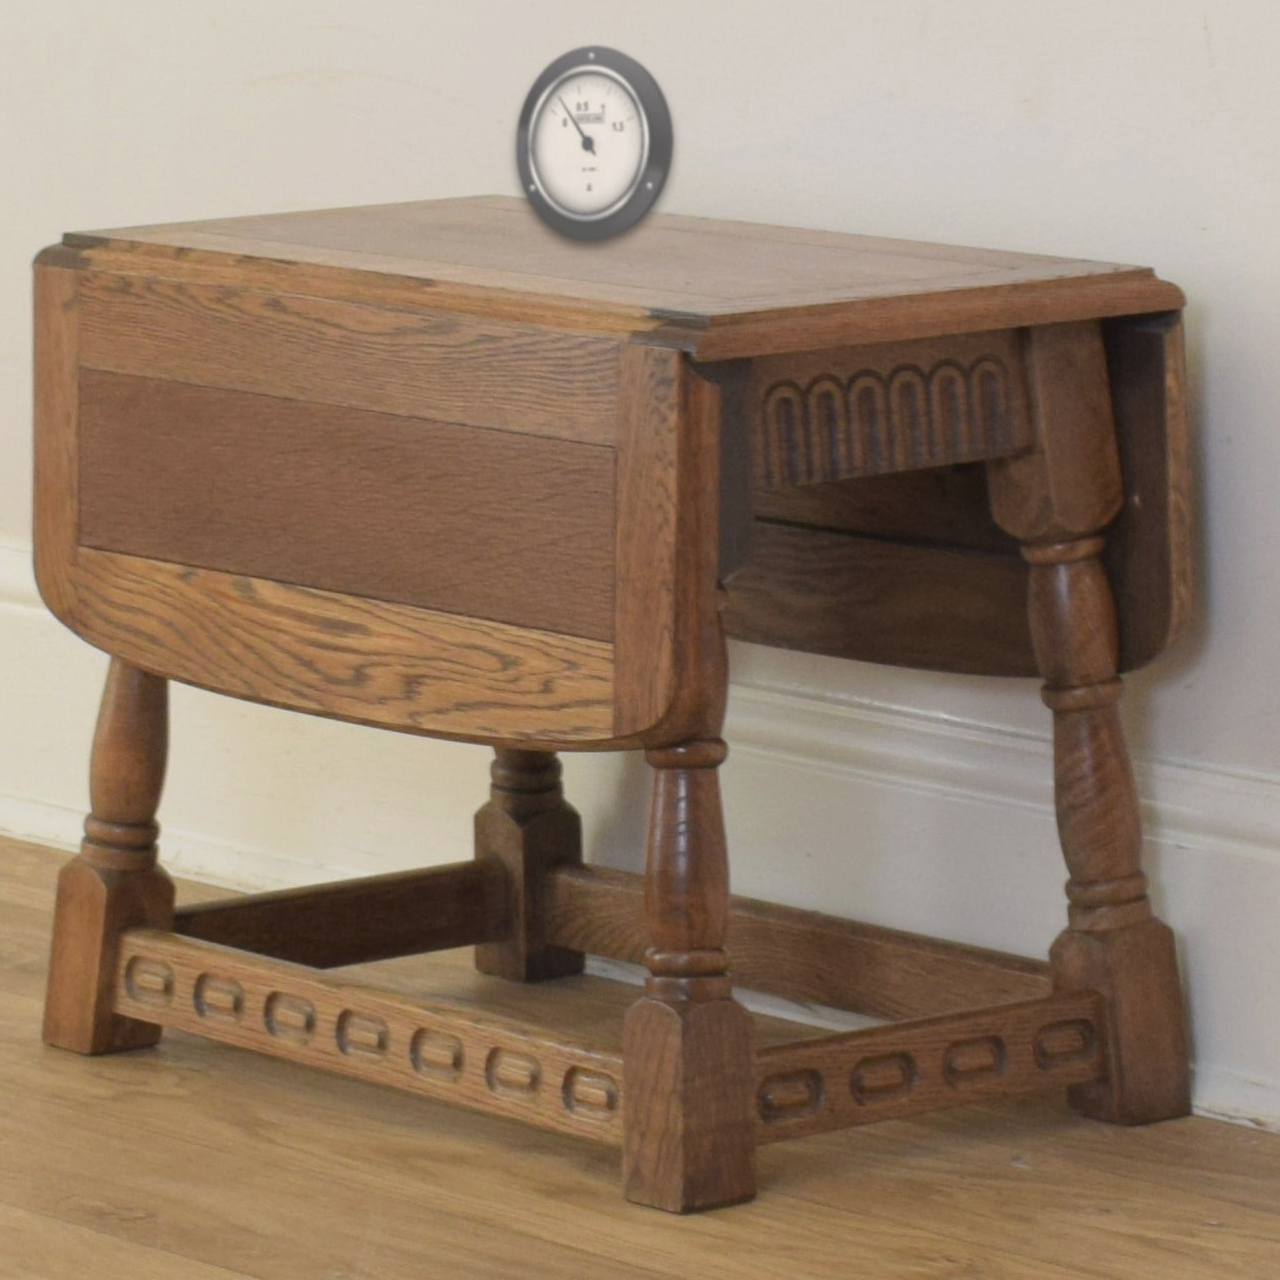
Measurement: 0.2 A
